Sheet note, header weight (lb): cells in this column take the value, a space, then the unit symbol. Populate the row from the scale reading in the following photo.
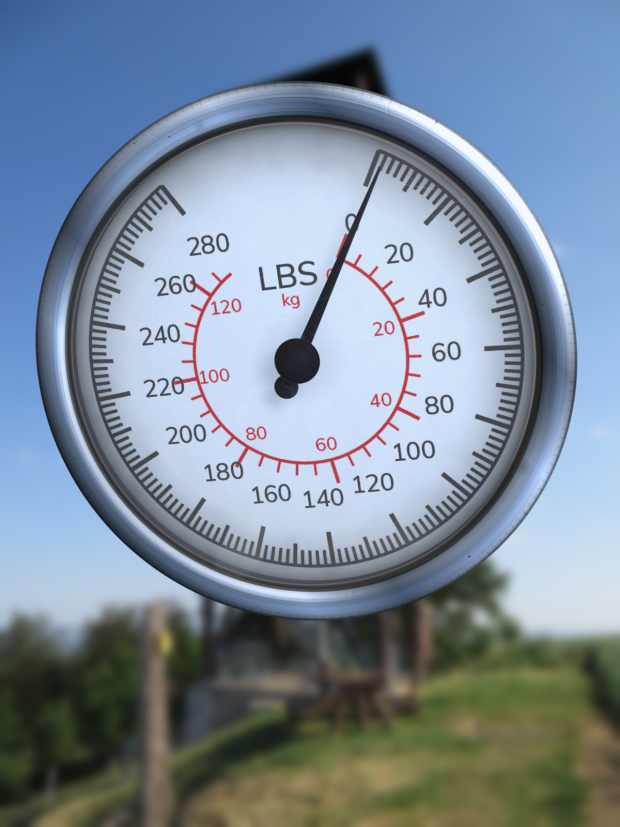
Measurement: 2 lb
